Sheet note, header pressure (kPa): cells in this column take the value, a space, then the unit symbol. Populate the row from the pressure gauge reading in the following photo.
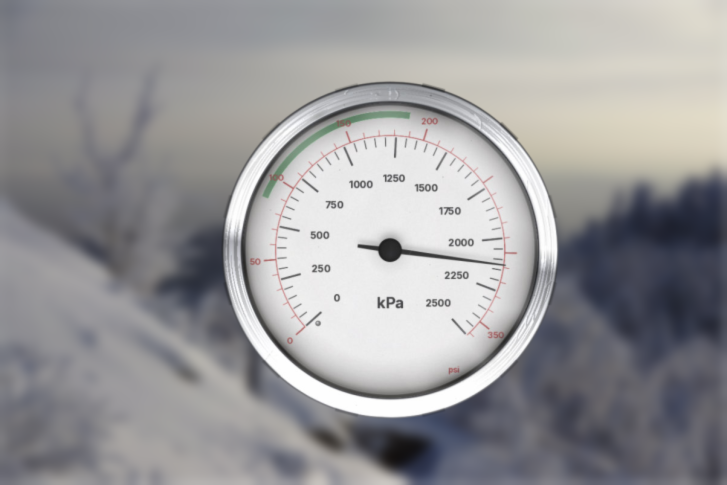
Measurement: 2125 kPa
